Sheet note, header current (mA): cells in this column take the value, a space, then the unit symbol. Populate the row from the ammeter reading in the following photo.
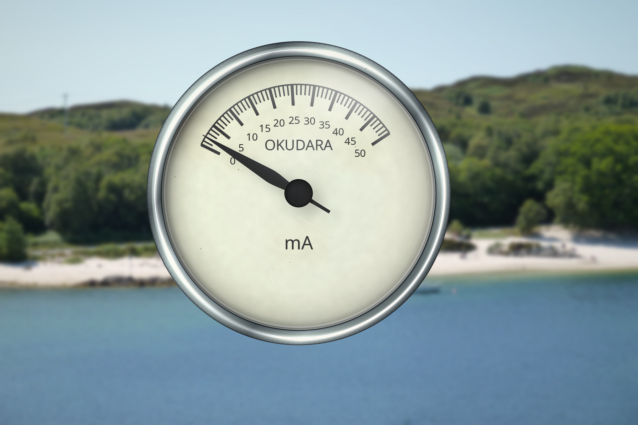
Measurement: 2 mA
